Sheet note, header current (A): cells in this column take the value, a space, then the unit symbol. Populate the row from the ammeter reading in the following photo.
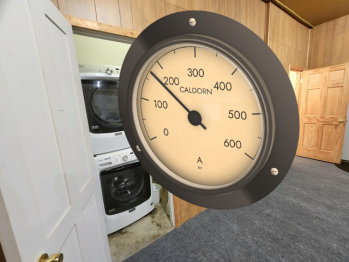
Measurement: 175 A
